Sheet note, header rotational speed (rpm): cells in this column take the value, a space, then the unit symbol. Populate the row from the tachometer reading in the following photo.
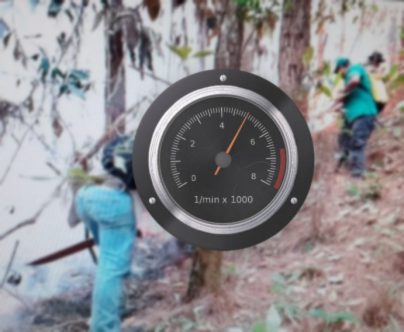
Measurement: 5000 rpm
